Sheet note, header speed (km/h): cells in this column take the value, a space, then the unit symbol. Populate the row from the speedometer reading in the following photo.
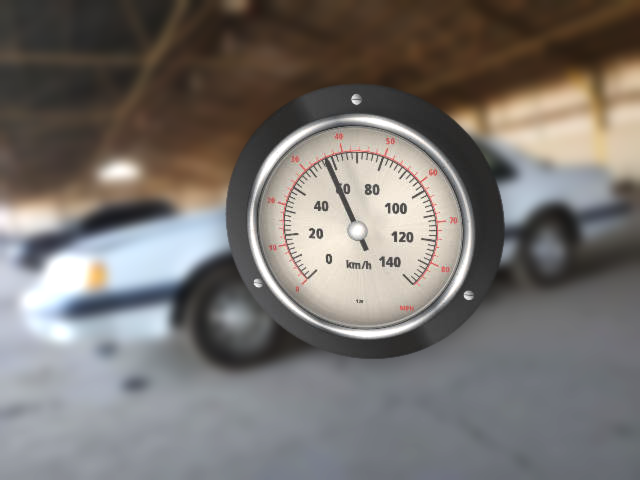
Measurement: 58 km/h
